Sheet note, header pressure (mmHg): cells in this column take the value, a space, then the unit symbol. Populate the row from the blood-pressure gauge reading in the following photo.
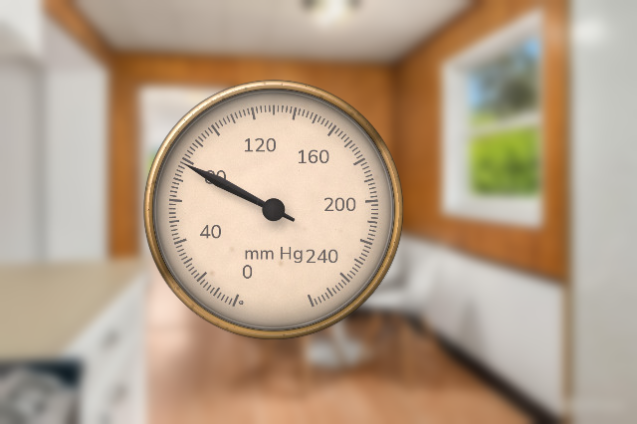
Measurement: 78 mmHg
